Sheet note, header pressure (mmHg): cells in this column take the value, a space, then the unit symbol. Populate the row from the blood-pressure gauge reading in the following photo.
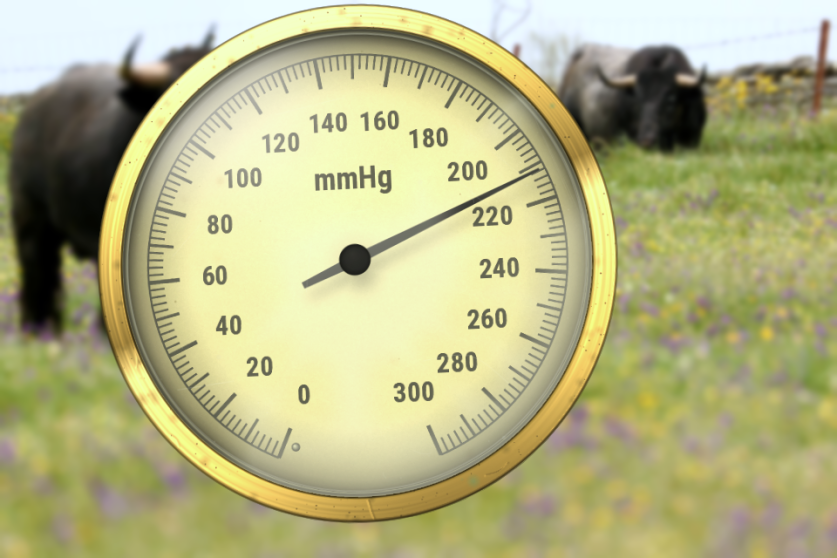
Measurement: 212 mmHg
